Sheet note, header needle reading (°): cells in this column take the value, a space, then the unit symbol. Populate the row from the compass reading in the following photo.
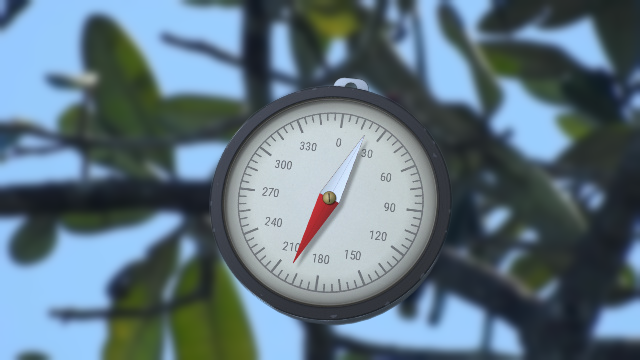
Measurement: 200 °
